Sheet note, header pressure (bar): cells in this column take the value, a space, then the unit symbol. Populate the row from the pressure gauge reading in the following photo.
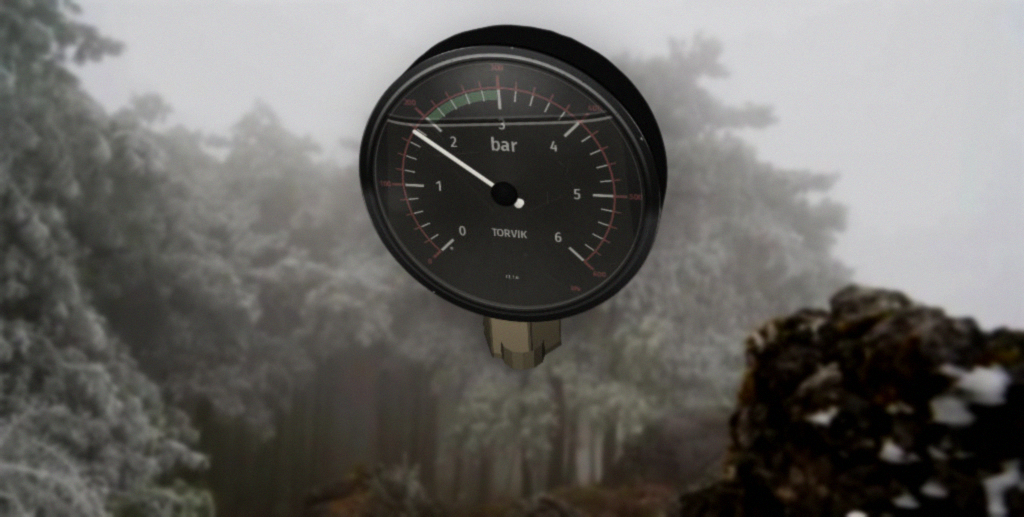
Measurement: 1.8 bar
